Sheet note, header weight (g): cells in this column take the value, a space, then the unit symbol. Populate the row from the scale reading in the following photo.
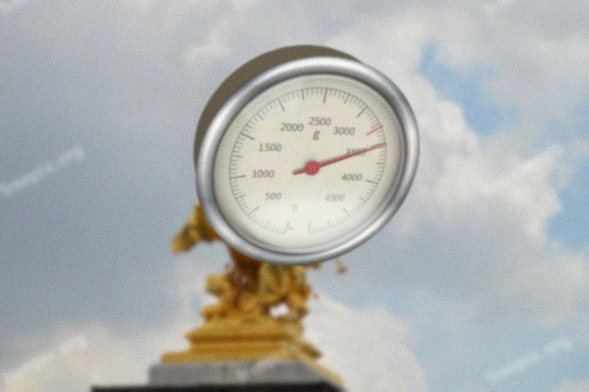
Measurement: 3500 g
